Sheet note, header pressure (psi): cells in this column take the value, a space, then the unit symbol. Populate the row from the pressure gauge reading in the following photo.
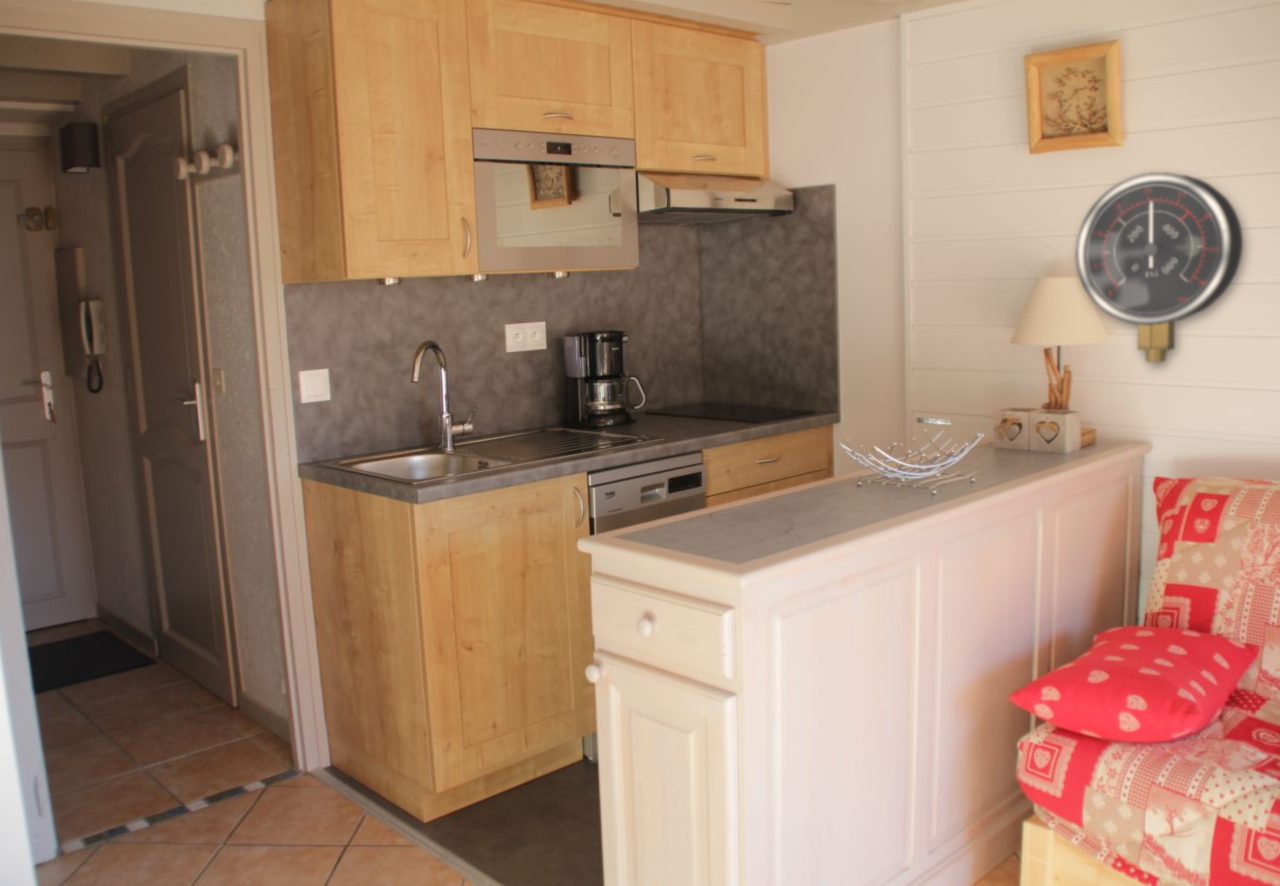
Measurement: 300 psi
